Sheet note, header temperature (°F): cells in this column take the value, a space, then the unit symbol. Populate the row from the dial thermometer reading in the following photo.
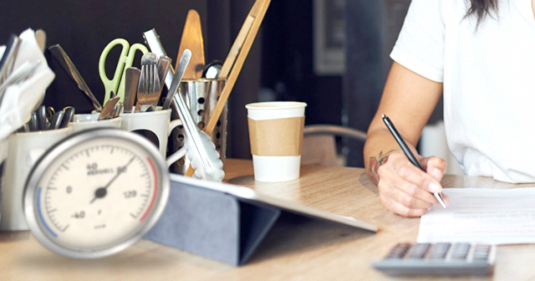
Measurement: 80 °F
